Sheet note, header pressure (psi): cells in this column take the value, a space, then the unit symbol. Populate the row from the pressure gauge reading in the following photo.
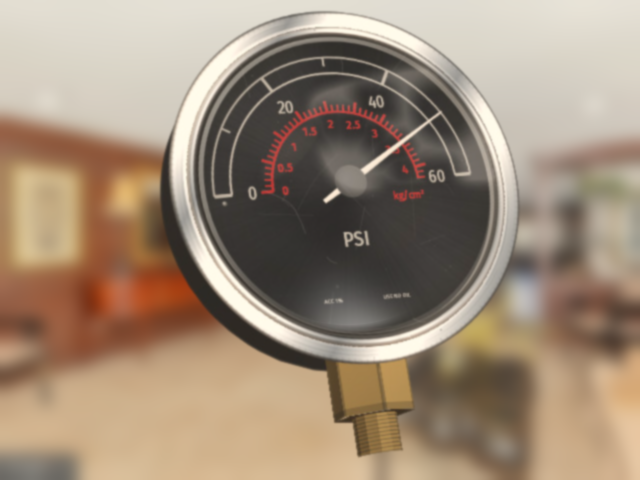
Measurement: 50 psi
